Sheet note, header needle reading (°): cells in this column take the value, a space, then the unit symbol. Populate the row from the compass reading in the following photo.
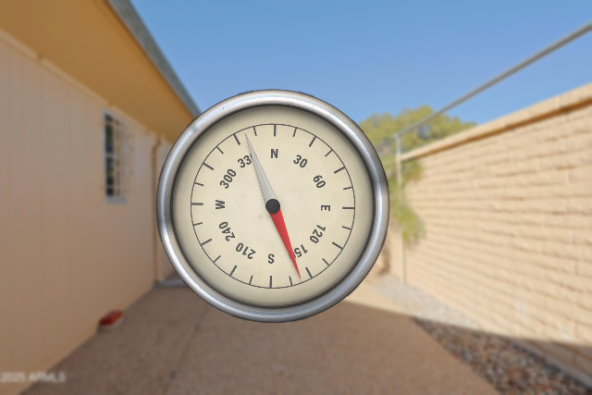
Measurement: 157.5 °
